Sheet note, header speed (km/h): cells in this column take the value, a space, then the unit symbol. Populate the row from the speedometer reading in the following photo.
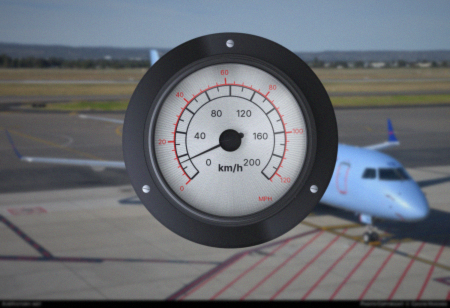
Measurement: 15 km/h
